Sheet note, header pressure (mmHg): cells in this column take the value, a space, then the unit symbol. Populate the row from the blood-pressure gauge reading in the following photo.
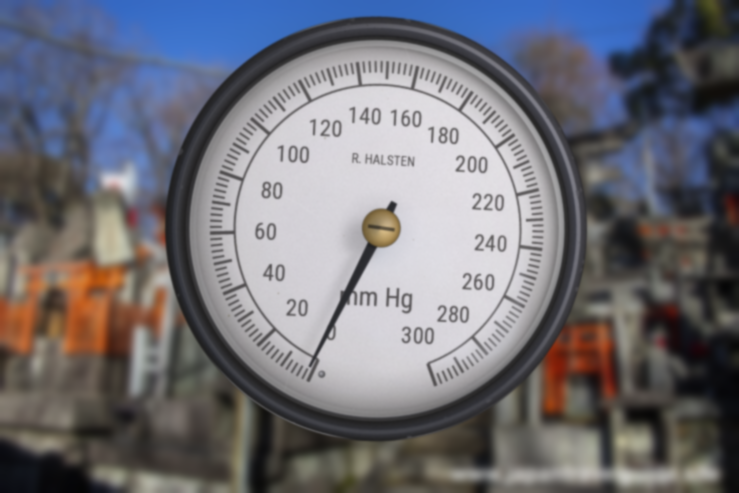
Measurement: 2 mmHg
